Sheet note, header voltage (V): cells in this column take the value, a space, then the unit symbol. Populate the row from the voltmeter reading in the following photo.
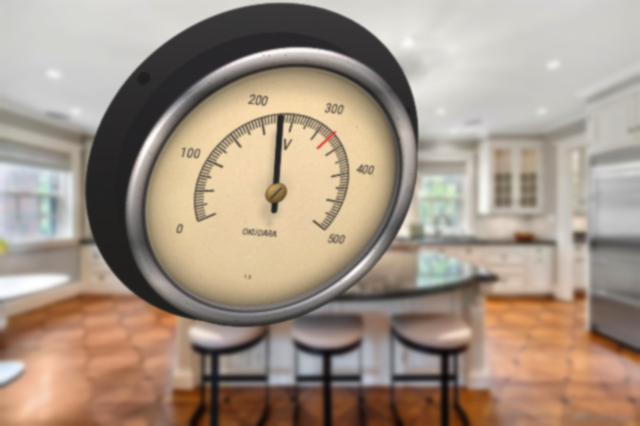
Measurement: 225 V
